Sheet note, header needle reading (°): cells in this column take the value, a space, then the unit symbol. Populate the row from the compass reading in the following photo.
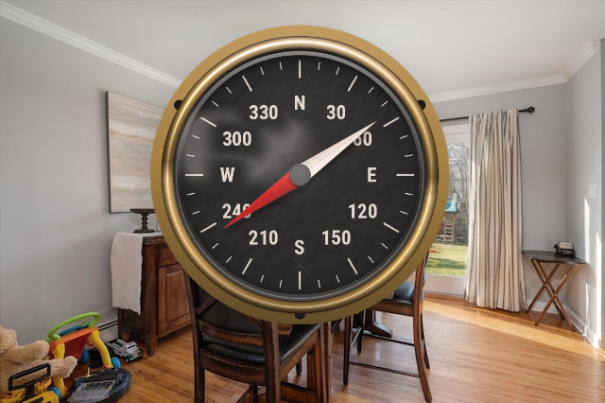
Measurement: 235 °
